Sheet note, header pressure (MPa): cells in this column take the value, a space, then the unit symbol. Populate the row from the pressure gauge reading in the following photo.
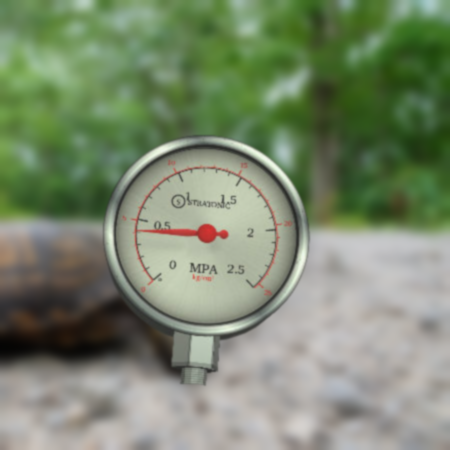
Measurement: 0.4 MPa
